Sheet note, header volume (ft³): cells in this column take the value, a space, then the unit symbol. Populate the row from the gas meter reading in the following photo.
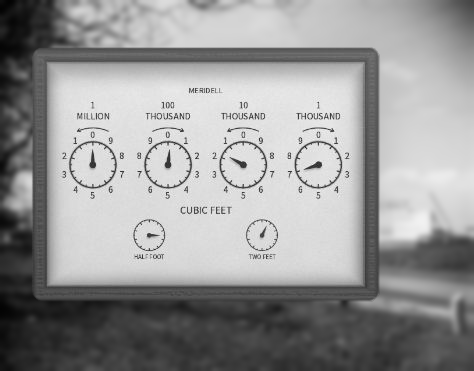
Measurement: 1700 ft³
